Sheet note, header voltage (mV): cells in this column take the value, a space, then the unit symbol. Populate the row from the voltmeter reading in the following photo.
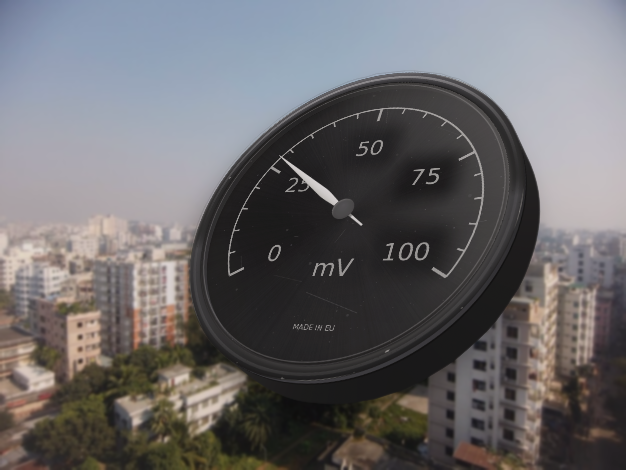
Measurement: 27.5 mV
